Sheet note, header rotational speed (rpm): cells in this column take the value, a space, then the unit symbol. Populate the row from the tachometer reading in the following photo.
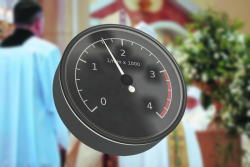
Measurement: 1600 rpm
